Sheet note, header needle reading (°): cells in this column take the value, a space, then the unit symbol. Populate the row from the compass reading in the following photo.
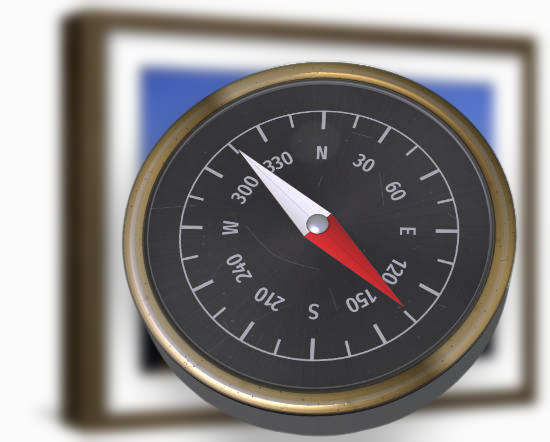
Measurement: 135 °
